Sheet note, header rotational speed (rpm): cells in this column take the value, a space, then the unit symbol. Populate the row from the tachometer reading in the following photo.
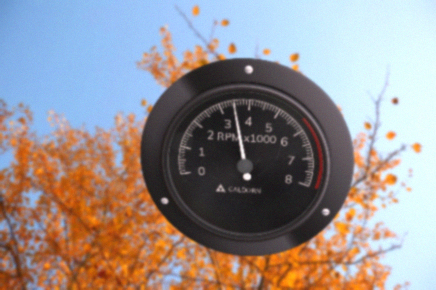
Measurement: 3500 rpm
